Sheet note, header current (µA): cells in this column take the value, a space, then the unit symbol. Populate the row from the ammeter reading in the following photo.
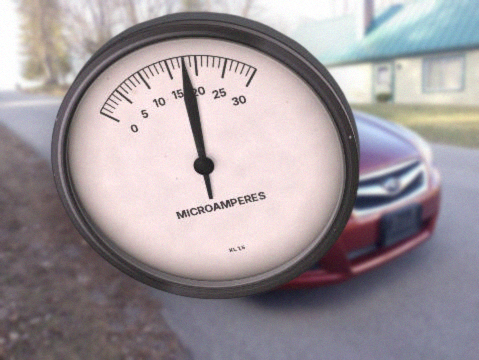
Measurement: 18 µA
